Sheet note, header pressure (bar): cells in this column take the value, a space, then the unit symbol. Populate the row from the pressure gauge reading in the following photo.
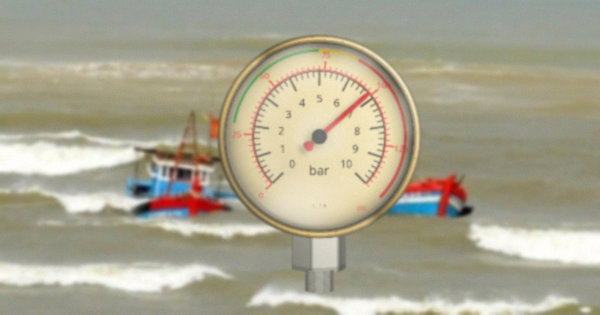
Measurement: 6.8 bar
